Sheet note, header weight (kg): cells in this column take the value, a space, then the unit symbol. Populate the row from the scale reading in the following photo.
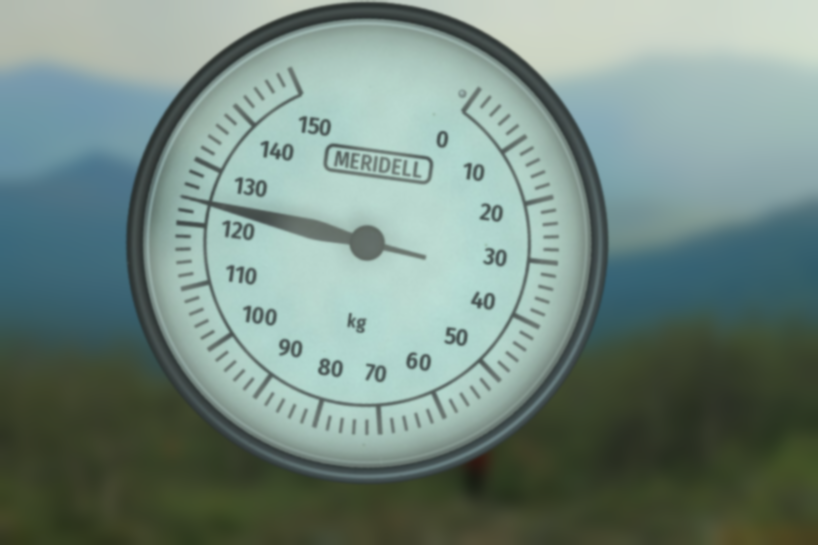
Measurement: 124 kg
